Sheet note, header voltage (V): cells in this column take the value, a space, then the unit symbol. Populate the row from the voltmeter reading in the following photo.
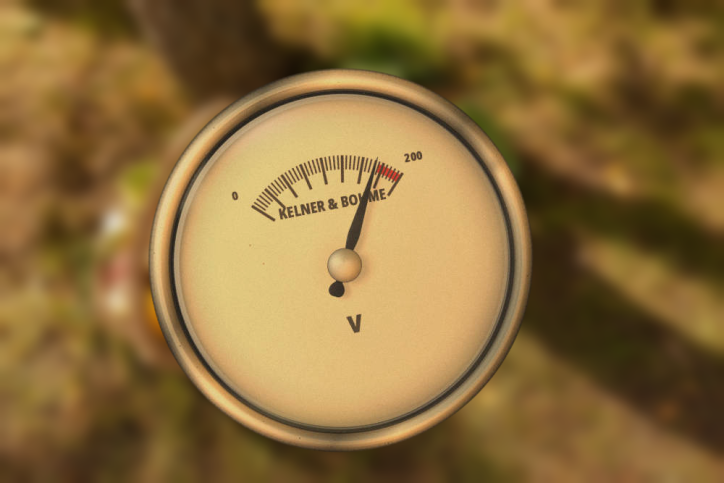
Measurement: 165 V
